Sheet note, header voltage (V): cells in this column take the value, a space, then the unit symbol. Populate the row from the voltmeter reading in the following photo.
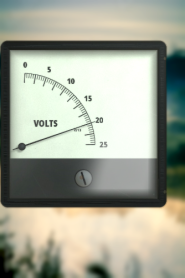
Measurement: 20 V
